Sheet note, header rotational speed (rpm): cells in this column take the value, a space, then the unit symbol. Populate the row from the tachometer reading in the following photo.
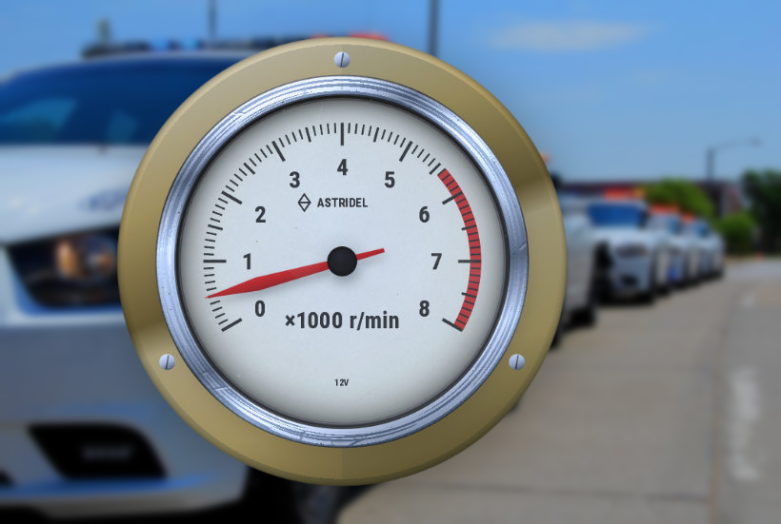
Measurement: 500 rpm
